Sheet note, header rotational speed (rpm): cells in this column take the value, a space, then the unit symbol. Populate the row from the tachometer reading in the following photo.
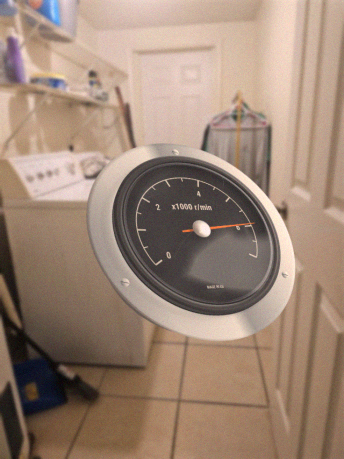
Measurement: 6000 rpm
